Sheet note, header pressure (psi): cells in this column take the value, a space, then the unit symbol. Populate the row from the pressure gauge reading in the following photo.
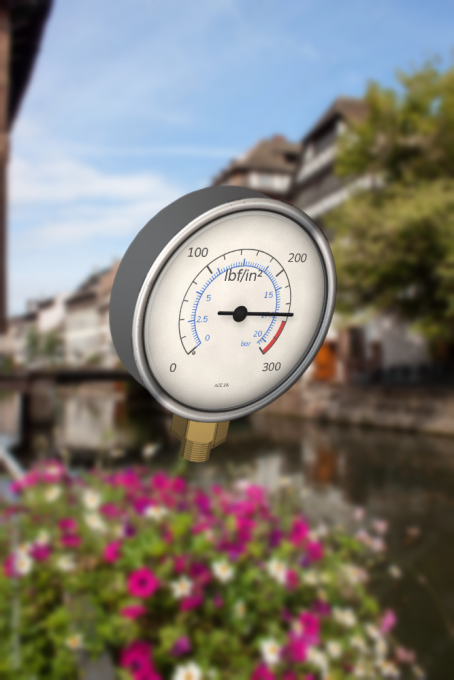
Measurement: 250 psi
